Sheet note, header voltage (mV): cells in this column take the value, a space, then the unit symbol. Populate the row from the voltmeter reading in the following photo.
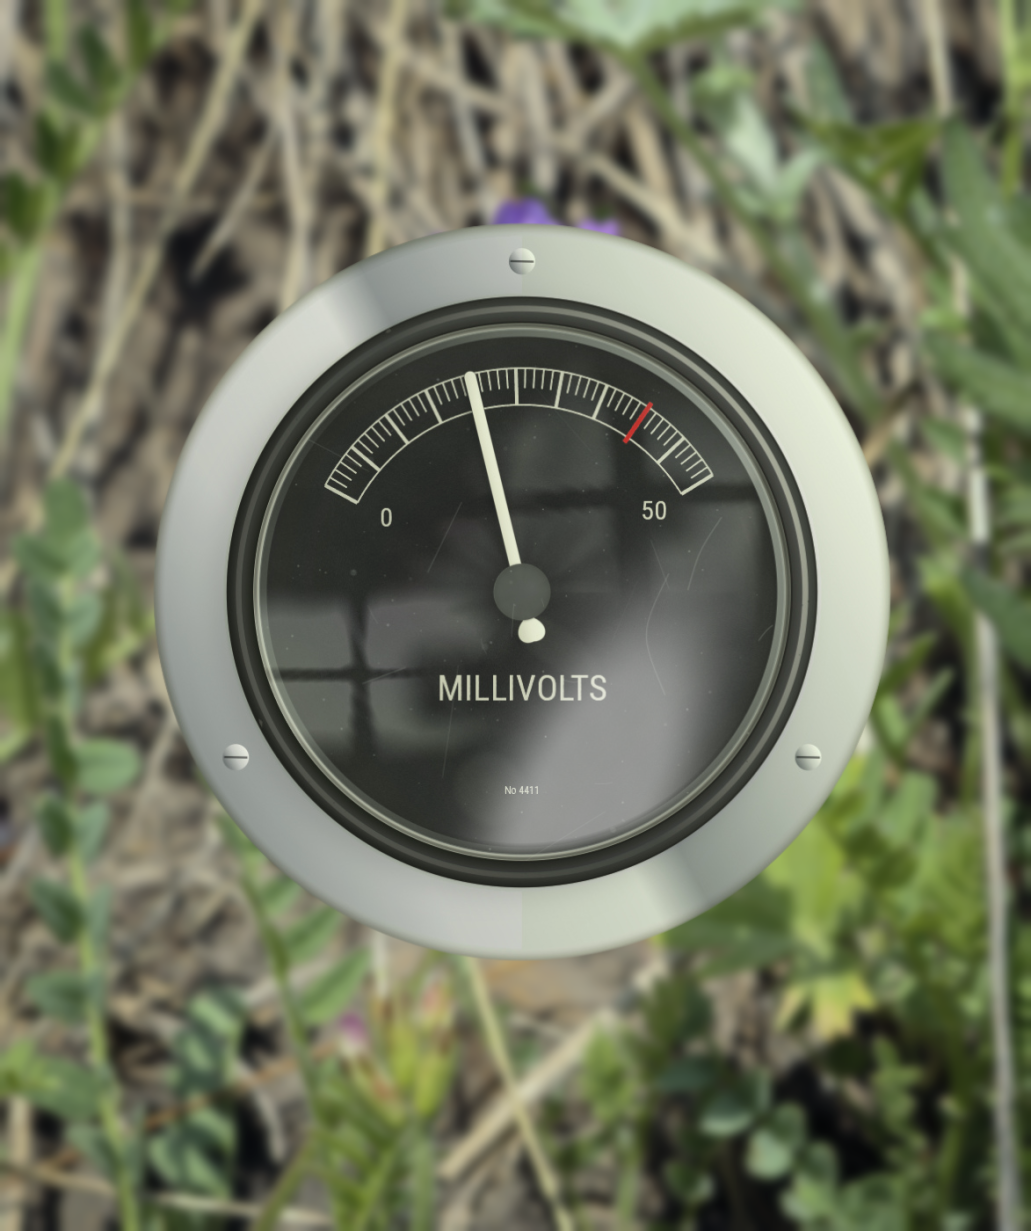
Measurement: 20 mV
